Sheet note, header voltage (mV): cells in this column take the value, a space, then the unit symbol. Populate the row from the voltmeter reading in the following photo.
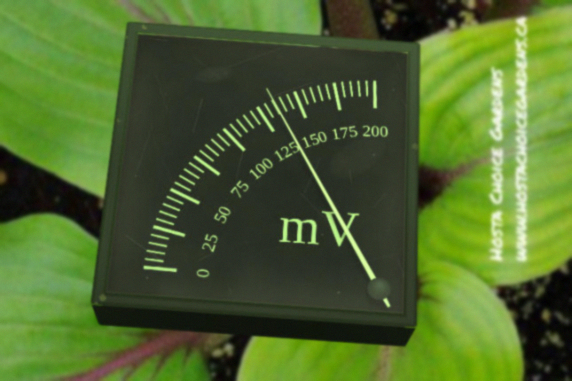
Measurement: 135 mV
